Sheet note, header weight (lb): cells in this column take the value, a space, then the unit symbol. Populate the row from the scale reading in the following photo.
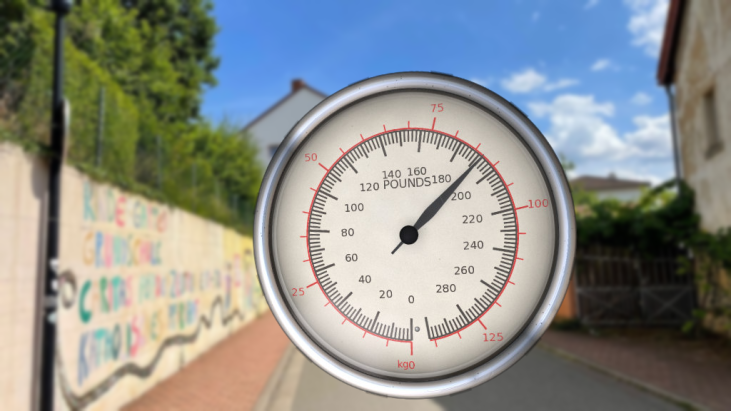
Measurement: 192 lb
